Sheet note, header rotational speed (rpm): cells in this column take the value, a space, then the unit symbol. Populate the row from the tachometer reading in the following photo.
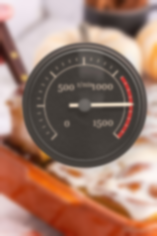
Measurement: 1250 rpm
